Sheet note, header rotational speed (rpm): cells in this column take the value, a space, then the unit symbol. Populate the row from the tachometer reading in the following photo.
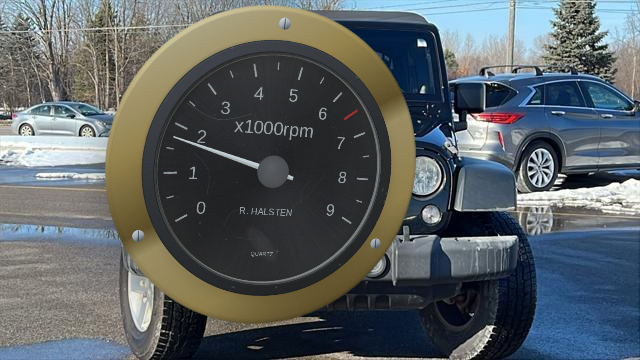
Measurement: 1750 rpm
